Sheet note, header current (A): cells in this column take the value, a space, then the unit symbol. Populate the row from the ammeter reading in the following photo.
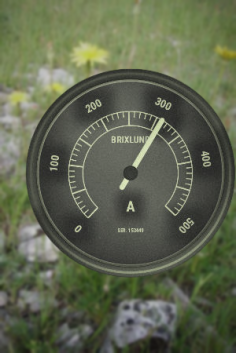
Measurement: 310 A
